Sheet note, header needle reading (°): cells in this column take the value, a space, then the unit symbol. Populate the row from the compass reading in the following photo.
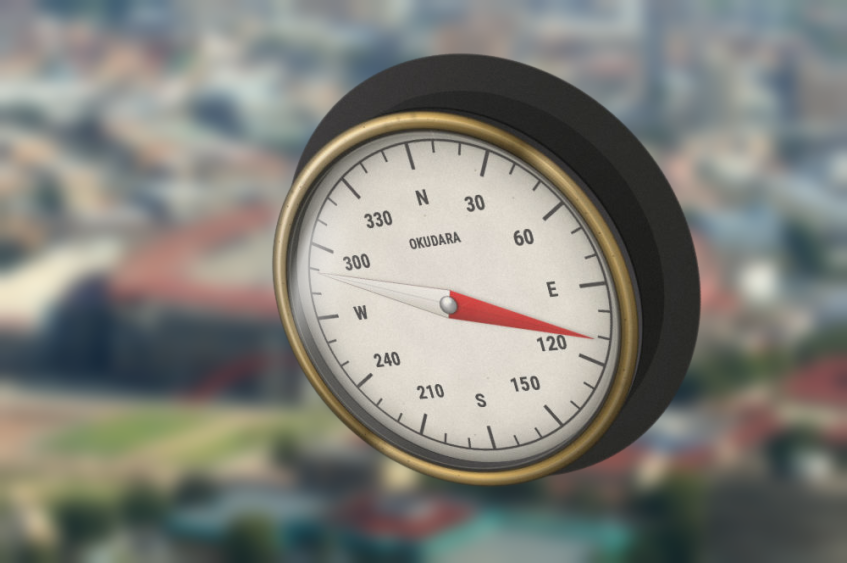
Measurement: 110 °
